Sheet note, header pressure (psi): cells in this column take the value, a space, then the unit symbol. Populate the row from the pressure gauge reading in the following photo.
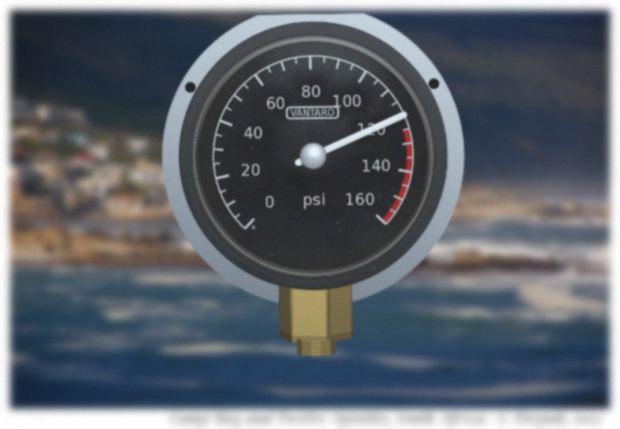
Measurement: 120 psi
